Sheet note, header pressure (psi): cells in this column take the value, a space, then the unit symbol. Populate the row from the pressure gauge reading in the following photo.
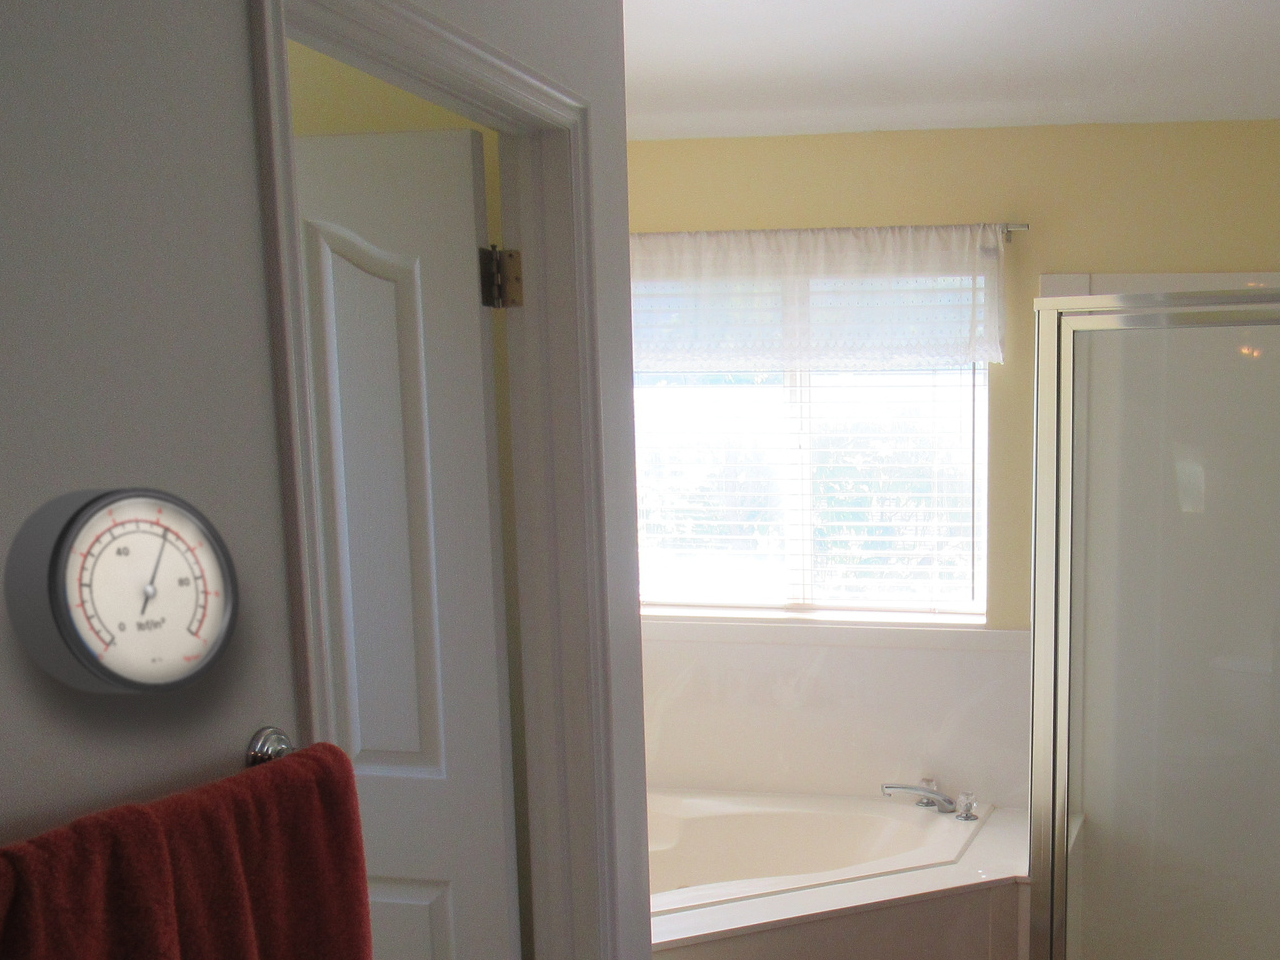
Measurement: 60 psi
